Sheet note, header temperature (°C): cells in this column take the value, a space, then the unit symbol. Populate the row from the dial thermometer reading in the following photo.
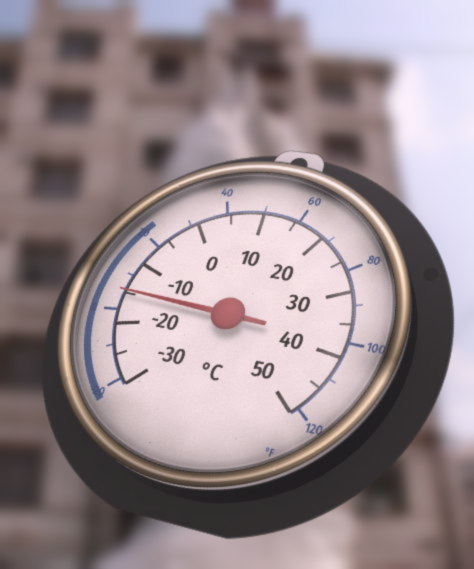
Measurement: -15 °C
